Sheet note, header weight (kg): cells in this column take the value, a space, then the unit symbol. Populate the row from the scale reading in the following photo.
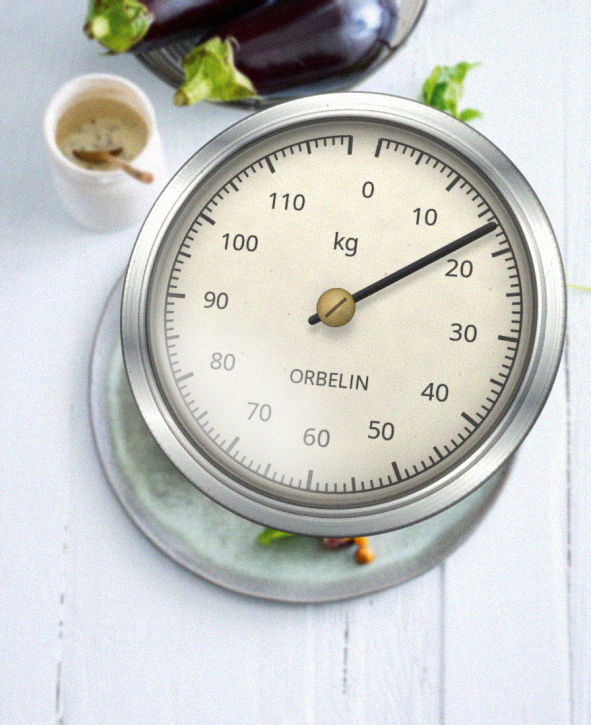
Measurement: 17 kg
